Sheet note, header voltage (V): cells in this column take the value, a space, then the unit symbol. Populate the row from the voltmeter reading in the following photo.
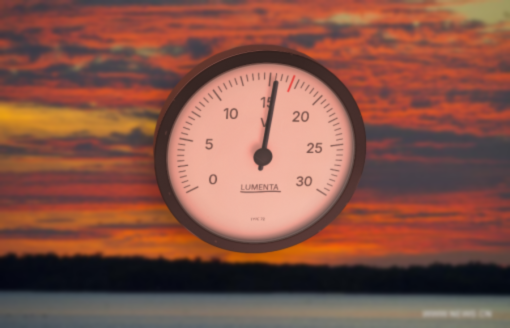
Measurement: 15.5 V
